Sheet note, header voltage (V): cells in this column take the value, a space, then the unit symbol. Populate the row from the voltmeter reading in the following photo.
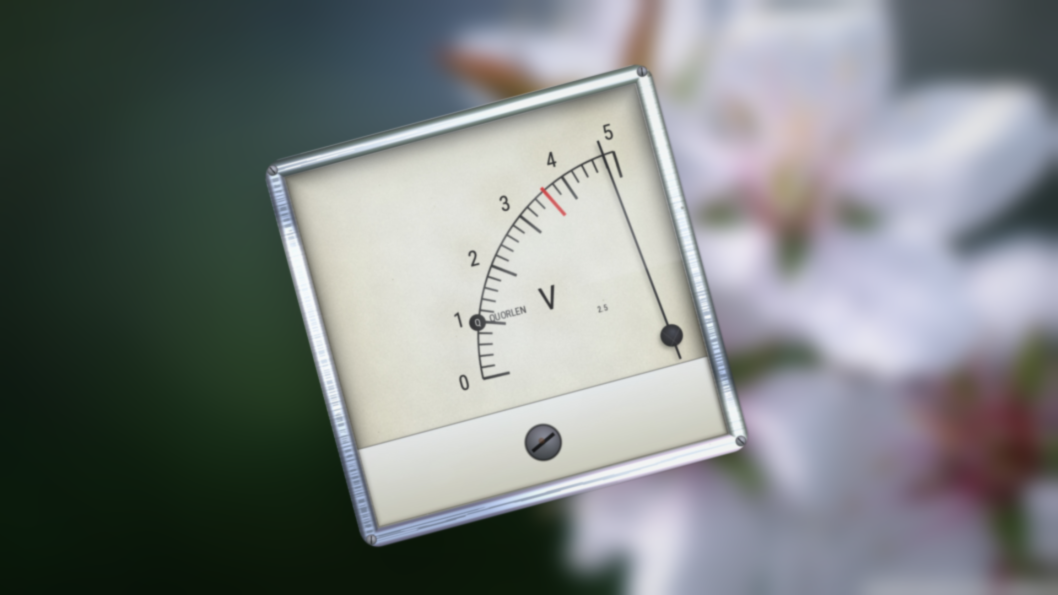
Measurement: 4.8 V
